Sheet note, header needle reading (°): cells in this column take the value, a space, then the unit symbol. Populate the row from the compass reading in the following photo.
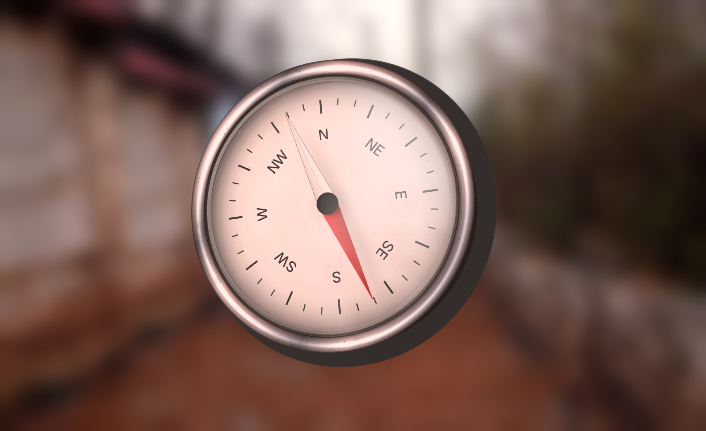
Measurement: 160 °
